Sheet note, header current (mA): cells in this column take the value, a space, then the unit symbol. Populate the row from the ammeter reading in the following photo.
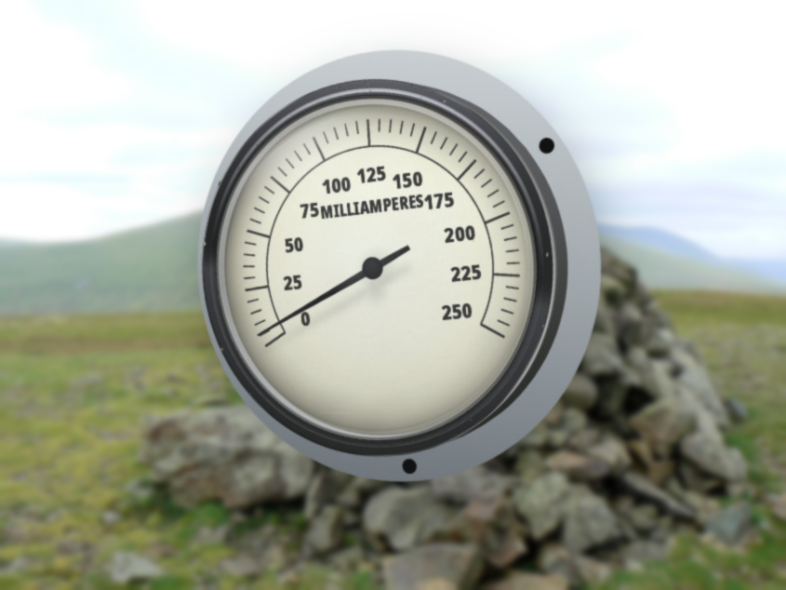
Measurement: 5 mA
